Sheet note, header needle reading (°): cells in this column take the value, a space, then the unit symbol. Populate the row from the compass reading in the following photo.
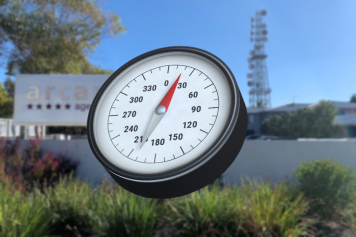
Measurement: 20 °
